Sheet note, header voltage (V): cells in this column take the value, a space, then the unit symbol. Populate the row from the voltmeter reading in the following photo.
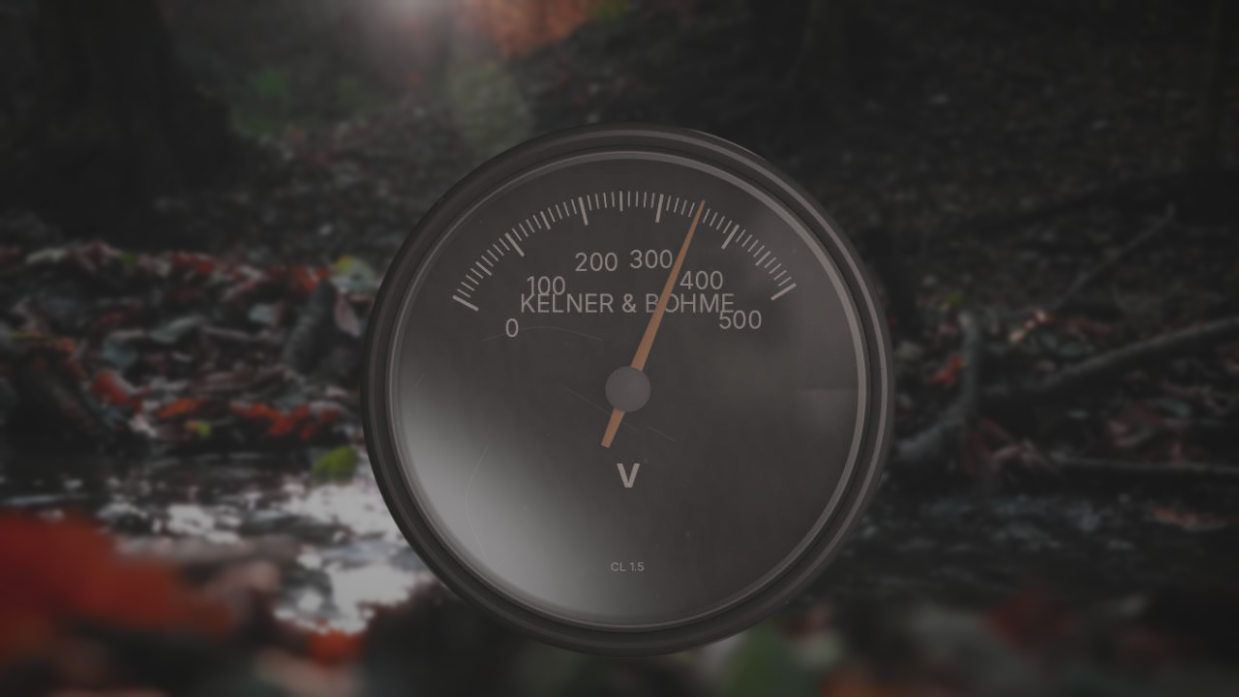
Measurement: 350 V
